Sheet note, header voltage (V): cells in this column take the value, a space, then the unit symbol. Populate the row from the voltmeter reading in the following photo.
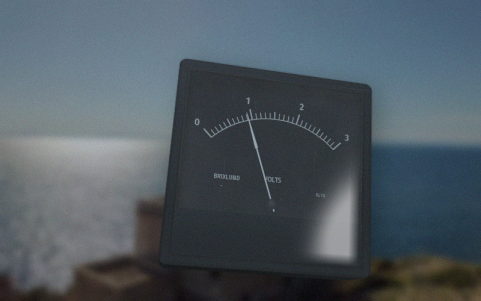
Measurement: 0.9 V
